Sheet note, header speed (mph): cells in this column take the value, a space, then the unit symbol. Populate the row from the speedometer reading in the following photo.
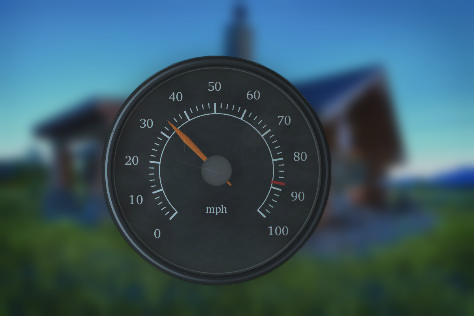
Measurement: 34 mph
